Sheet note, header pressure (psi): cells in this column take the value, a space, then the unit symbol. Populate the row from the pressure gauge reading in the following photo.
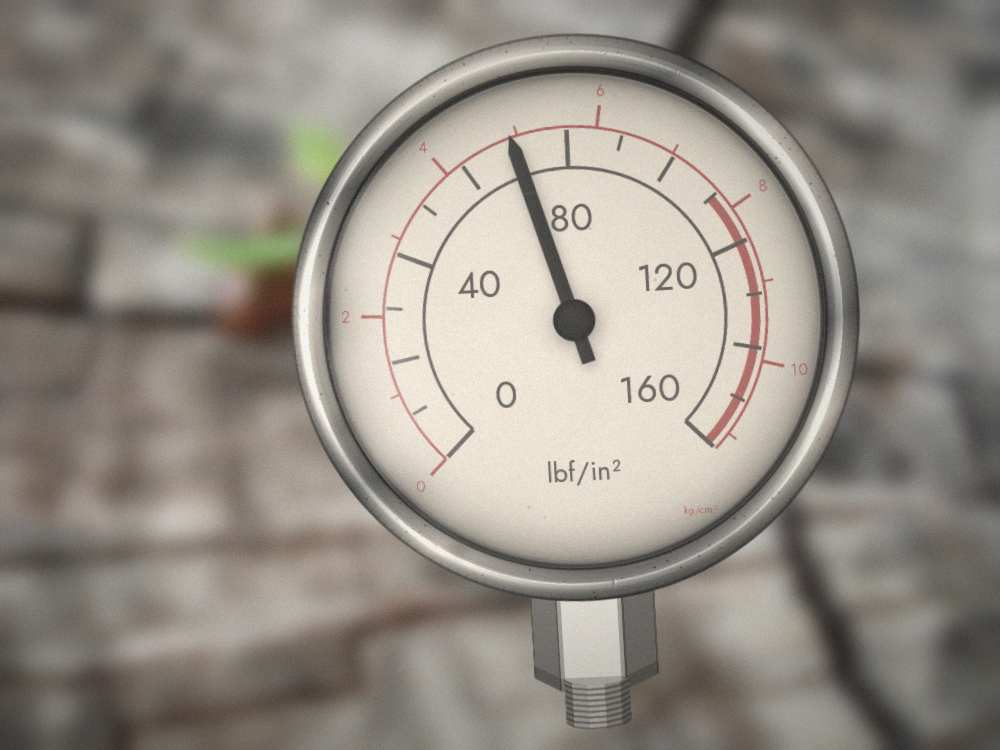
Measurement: 70 psi
